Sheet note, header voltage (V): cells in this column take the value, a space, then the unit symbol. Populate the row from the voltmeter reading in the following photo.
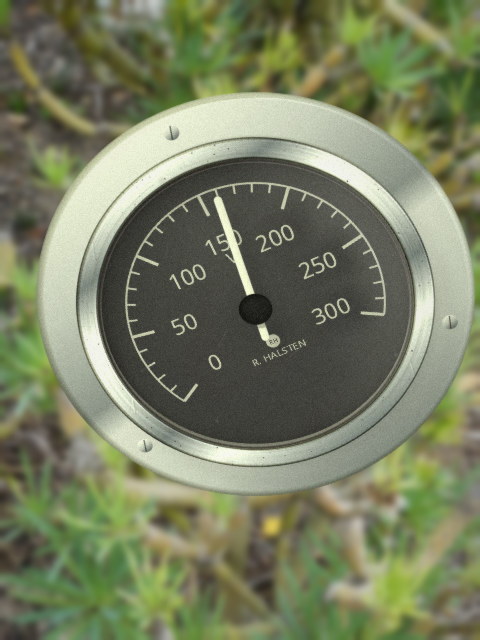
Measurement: 160 V
